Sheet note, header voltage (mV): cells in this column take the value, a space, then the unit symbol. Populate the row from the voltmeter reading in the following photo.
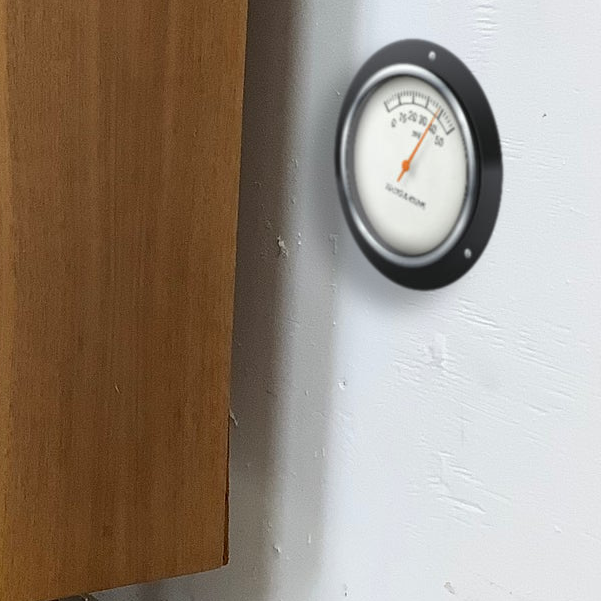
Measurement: 40 mV
